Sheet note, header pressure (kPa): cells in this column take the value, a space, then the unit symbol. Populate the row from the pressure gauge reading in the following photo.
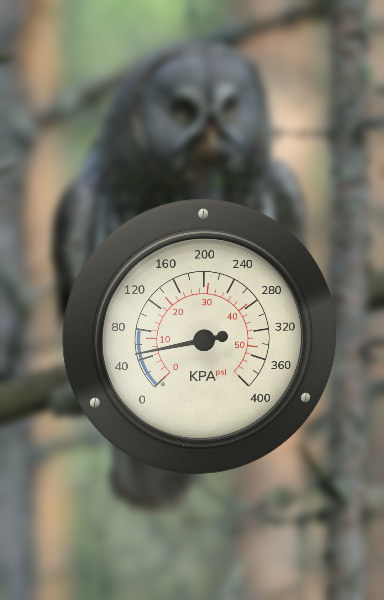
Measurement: 50 kPa
